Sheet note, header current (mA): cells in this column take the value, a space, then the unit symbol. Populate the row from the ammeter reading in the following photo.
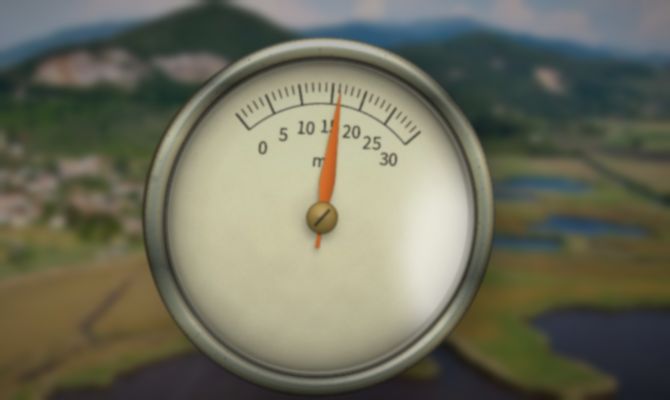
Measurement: 16 mA
